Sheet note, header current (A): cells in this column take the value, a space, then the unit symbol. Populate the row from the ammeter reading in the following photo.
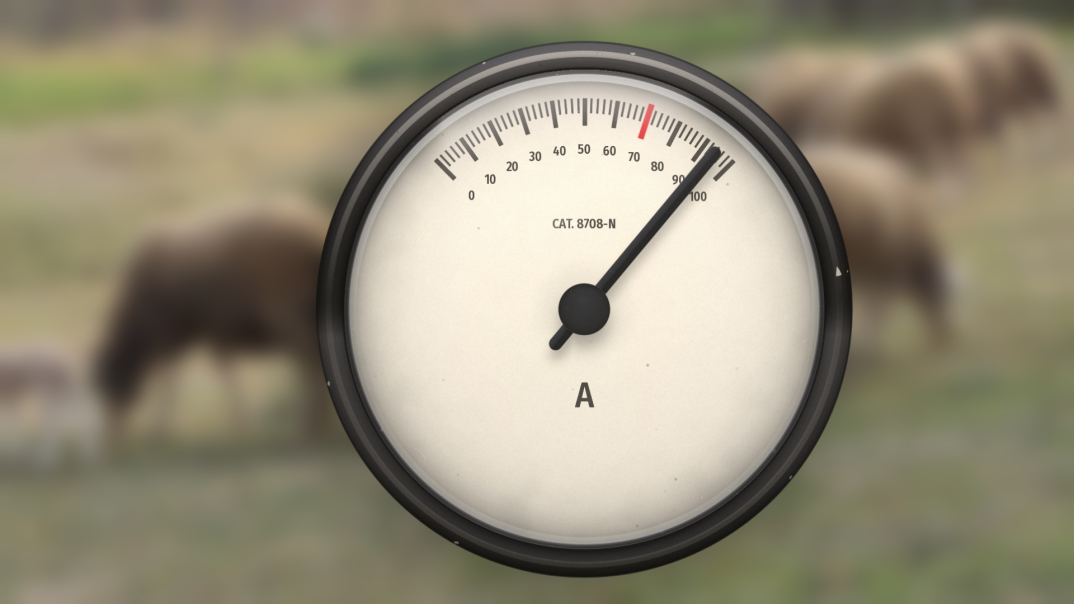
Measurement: 94 A
